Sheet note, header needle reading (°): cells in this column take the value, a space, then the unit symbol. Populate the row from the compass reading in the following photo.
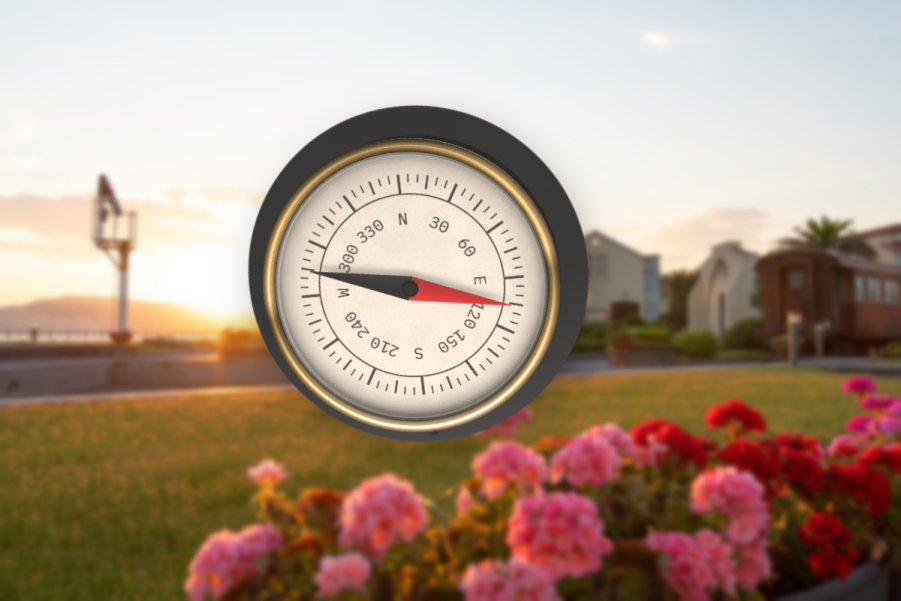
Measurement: 105 °
